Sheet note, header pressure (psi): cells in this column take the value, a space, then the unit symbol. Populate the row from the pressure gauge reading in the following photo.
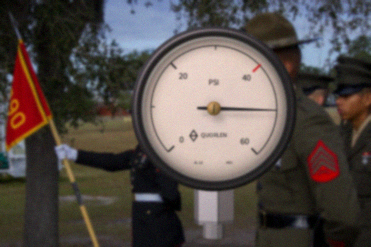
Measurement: 50 psi
